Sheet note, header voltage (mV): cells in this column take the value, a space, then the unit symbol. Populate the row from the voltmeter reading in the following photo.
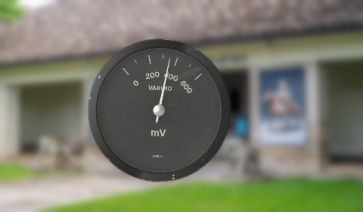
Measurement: 350 mV
